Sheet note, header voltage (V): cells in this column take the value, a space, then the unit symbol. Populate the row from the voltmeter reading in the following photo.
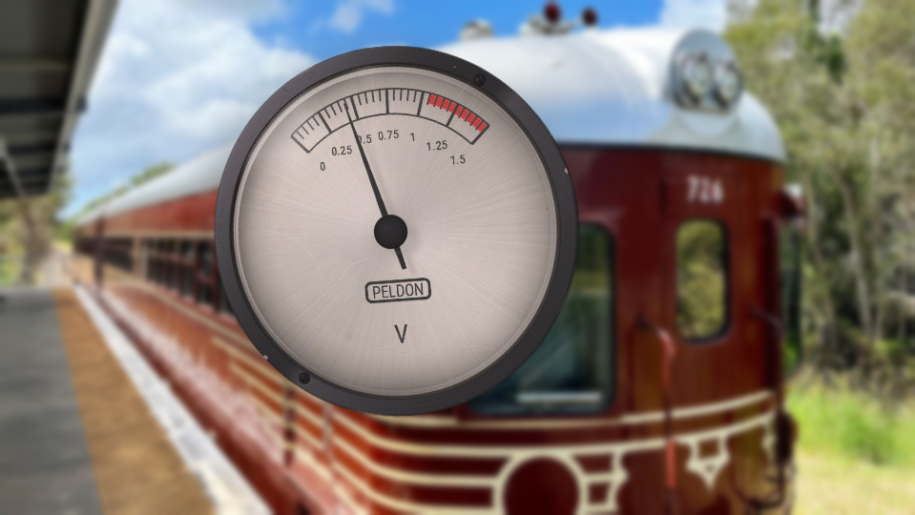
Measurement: 0.45 V
